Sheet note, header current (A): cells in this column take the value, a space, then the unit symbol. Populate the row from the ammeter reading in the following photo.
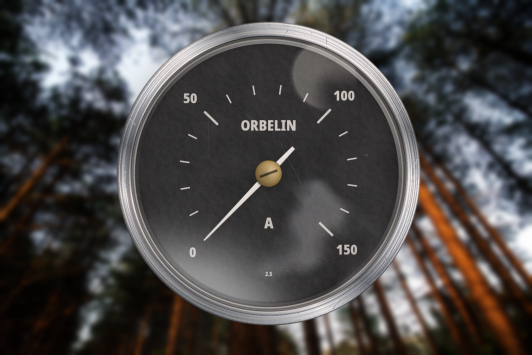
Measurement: 0 A
